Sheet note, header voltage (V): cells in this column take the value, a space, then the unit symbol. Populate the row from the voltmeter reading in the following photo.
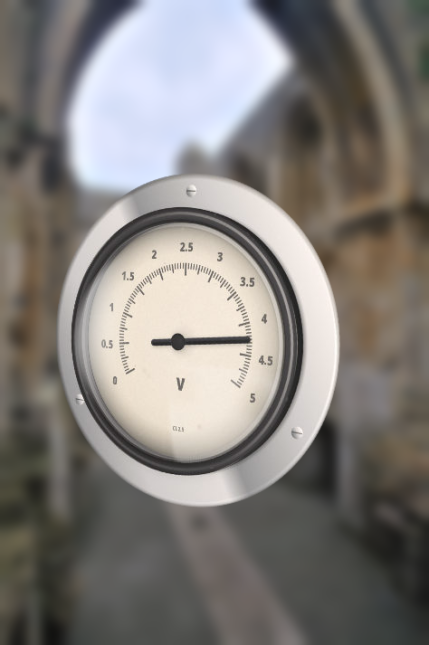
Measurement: 4.25 V
